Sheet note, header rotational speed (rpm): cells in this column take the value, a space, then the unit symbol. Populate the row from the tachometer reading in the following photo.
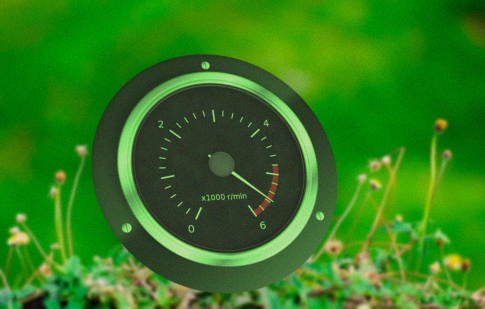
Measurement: 5600 rpm
